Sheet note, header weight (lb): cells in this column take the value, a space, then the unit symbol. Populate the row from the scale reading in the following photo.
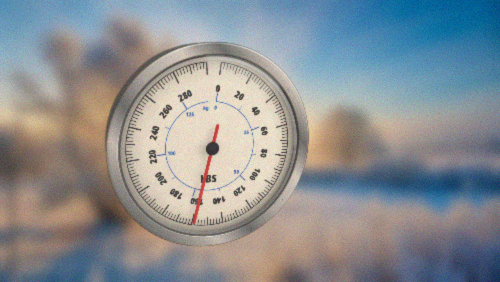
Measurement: 160 lb
